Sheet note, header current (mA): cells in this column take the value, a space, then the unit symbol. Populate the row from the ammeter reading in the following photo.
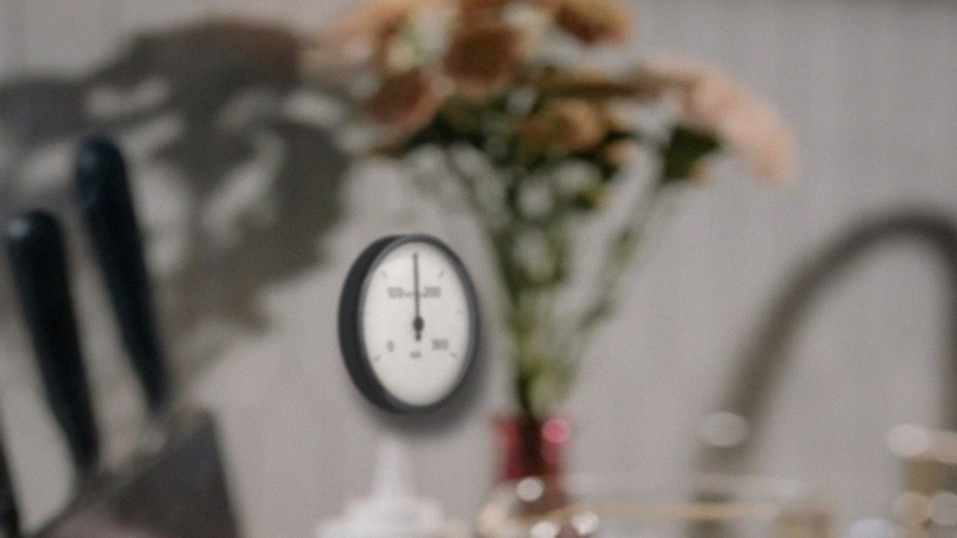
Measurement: 150 mA
